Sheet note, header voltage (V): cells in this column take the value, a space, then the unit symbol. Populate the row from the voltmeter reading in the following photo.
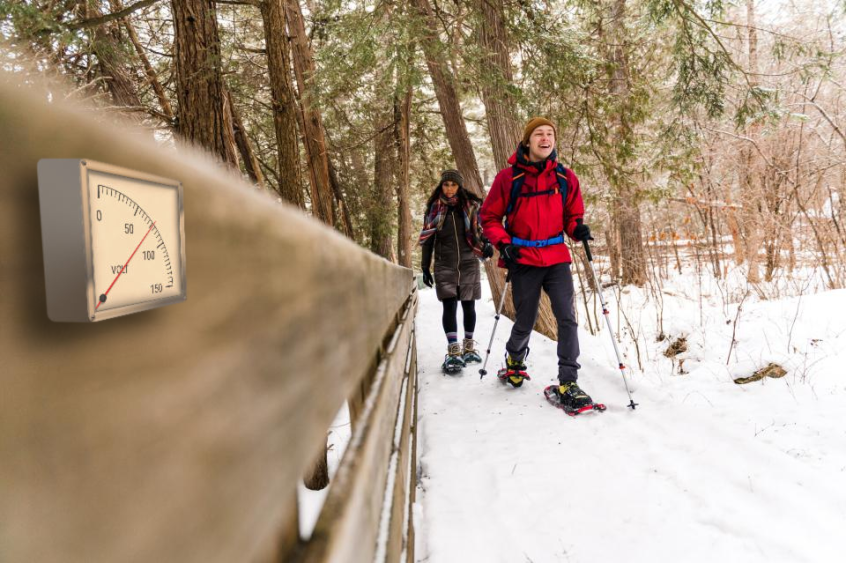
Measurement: 75 V
